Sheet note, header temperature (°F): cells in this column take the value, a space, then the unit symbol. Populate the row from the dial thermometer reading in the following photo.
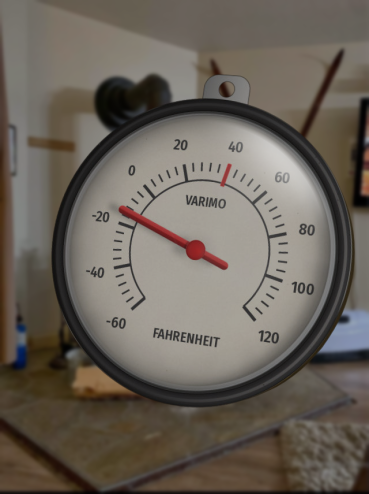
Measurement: -14 °F
